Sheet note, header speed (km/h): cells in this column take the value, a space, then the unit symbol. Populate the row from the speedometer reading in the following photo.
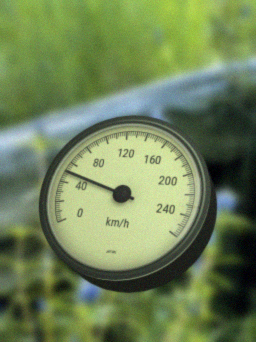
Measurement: 50 km/h
